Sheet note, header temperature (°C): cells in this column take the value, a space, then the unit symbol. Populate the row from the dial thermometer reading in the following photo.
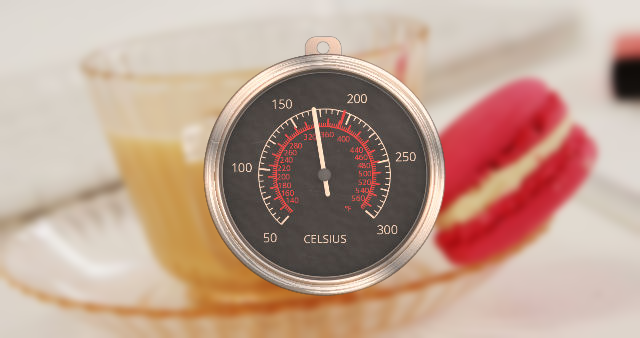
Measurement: 170 °C
